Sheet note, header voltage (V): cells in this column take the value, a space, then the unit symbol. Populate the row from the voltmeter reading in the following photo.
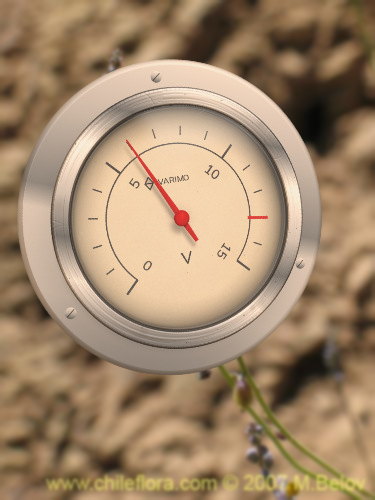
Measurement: 6 V
